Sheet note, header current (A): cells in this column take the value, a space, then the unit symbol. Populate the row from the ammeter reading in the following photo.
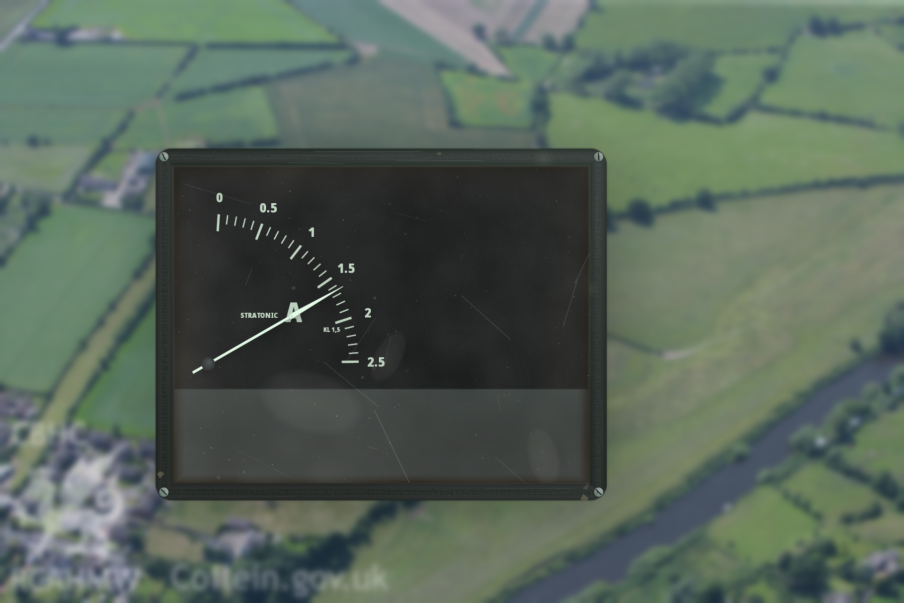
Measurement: 1.65 A
